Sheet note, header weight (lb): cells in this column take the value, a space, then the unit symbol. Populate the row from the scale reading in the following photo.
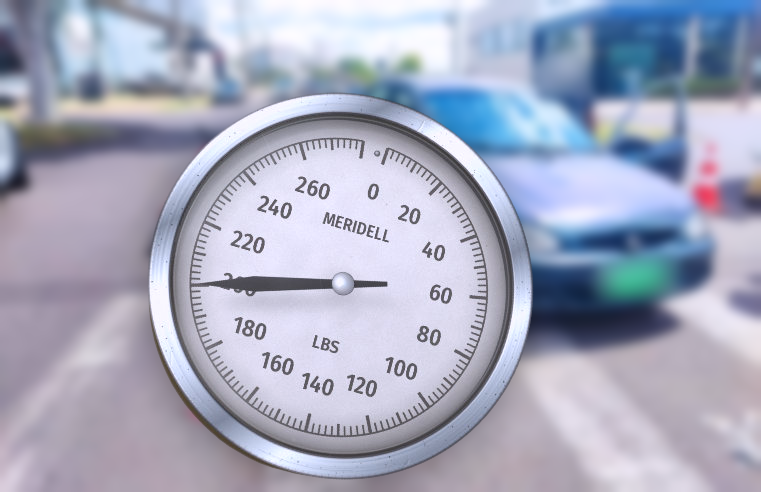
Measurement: 200 lb
